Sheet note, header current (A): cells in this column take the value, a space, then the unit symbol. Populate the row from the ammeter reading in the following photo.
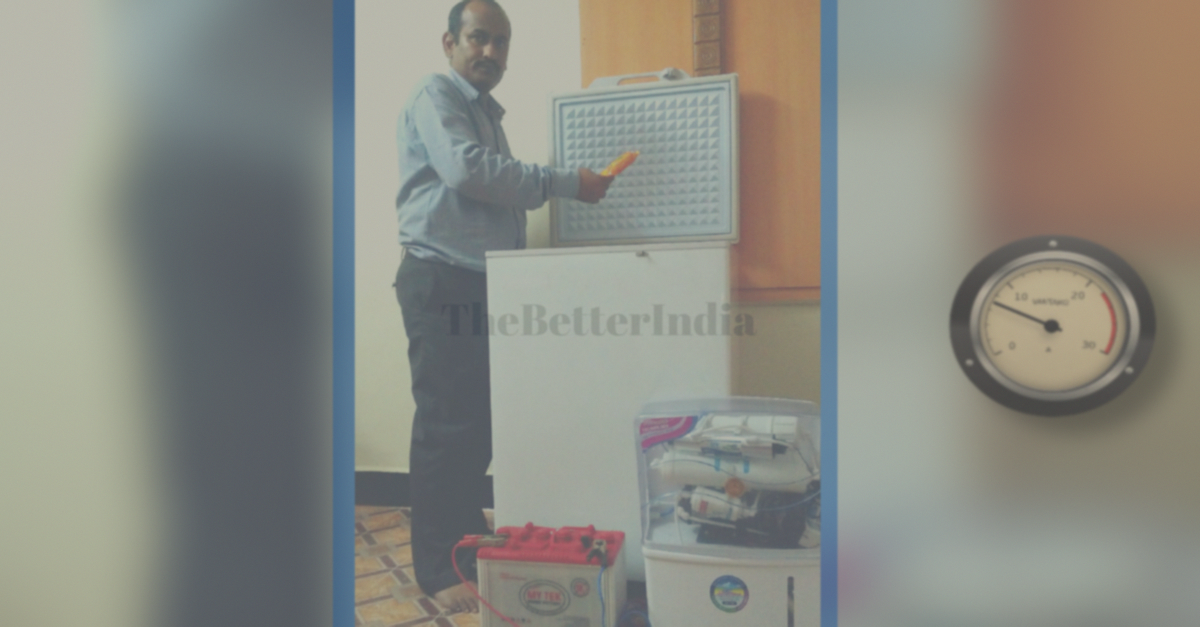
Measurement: 7 A
